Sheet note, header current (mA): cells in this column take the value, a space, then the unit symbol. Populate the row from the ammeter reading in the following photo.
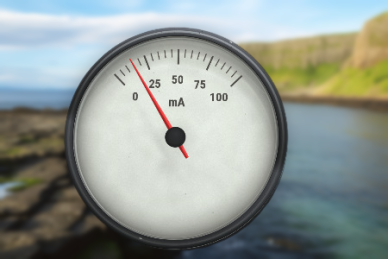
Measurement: 15 mA
